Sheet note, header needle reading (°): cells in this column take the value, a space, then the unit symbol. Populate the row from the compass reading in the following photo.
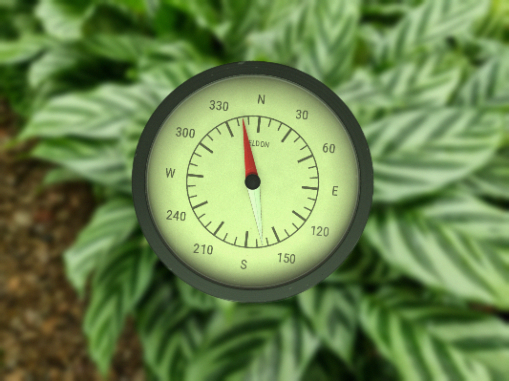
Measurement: 345 °
